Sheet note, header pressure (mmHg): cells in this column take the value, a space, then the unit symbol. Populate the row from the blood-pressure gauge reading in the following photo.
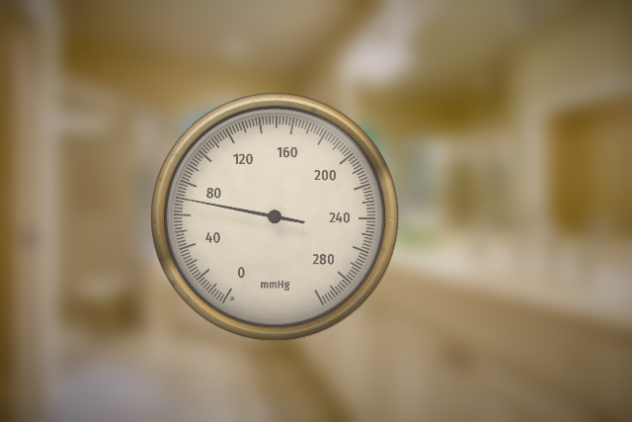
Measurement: 70 mmHg
